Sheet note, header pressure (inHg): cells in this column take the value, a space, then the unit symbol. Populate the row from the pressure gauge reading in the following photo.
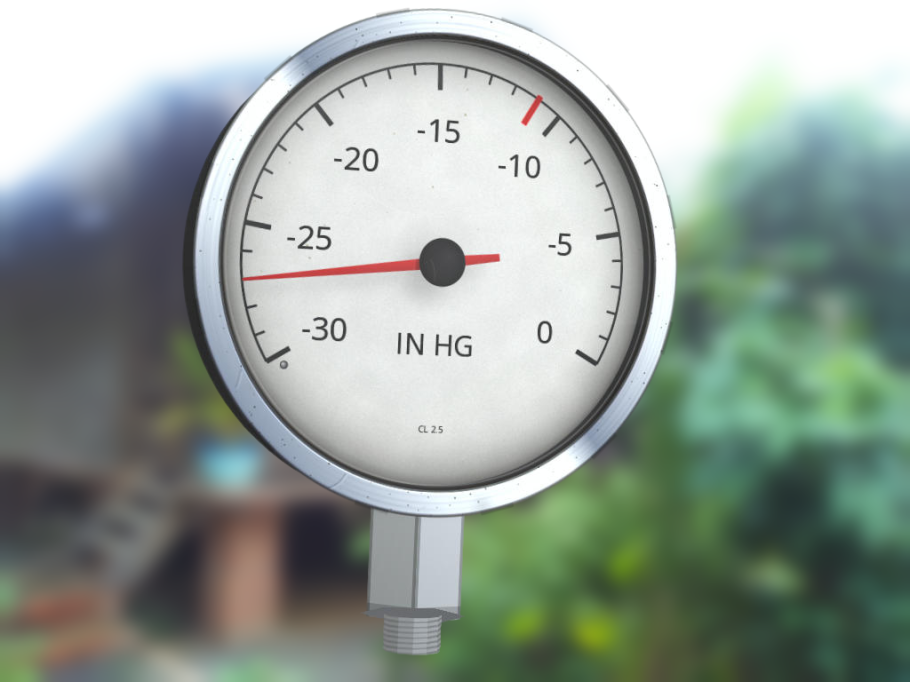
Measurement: -27 inHg
